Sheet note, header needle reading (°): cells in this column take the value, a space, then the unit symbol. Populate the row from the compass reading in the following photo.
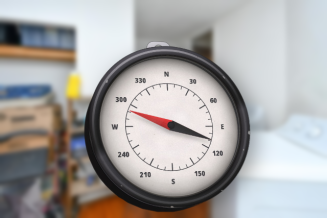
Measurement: 290 °
